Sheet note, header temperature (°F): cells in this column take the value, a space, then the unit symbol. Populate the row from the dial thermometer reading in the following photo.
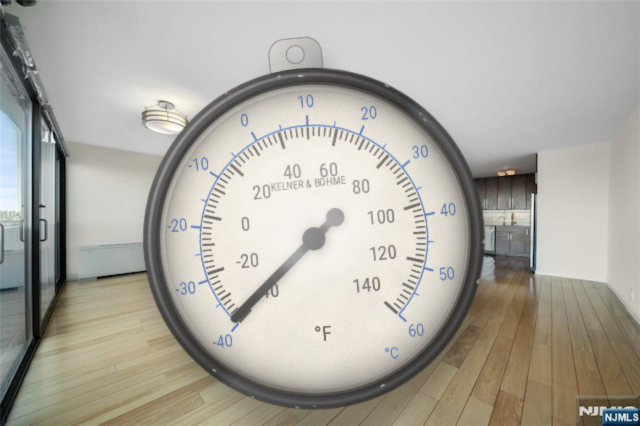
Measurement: -38 °F
